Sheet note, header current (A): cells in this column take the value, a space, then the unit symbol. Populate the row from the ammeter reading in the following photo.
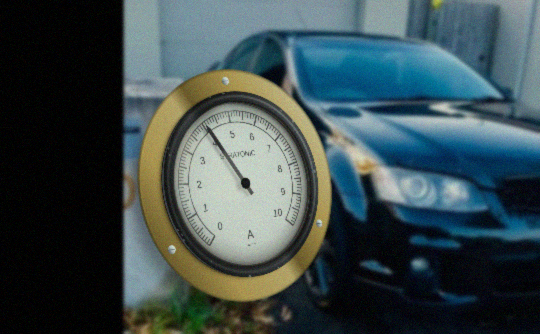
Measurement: 4 A
